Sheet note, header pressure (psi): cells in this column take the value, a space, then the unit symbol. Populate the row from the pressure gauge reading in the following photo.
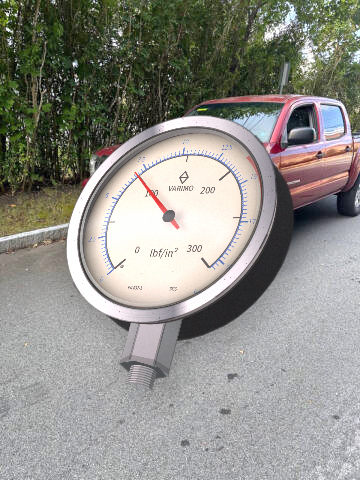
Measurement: 100 psi
